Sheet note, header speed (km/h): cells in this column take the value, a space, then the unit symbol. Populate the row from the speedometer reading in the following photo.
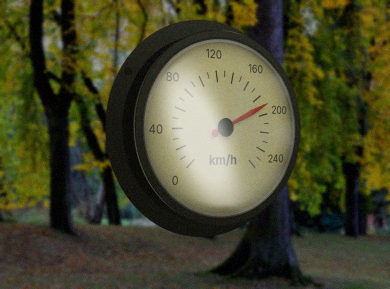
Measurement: 190 km/h
